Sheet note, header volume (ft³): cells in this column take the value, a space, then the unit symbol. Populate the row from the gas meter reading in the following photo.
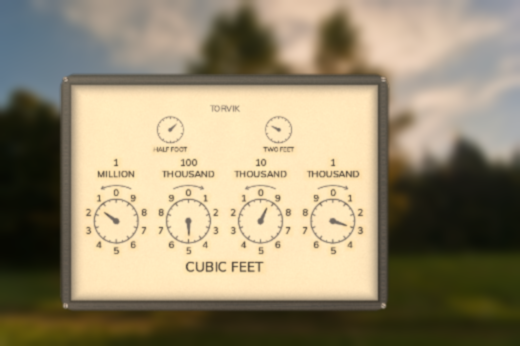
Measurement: 149300 ft³
